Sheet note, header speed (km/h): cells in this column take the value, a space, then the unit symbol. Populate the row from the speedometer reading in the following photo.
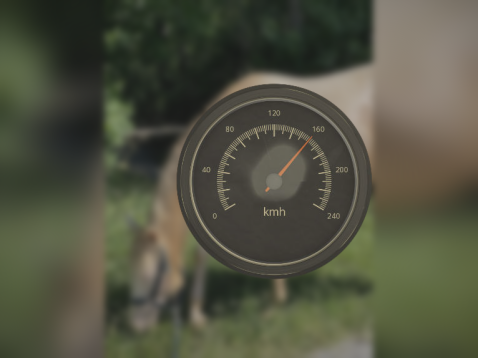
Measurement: 160 km/h
